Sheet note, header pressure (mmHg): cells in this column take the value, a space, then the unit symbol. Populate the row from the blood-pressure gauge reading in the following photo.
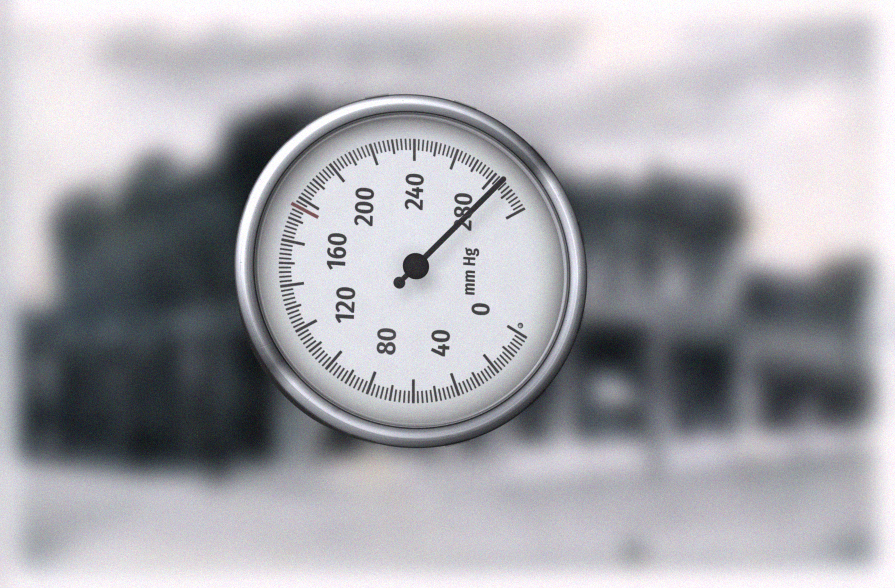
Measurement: 284 mmHg
